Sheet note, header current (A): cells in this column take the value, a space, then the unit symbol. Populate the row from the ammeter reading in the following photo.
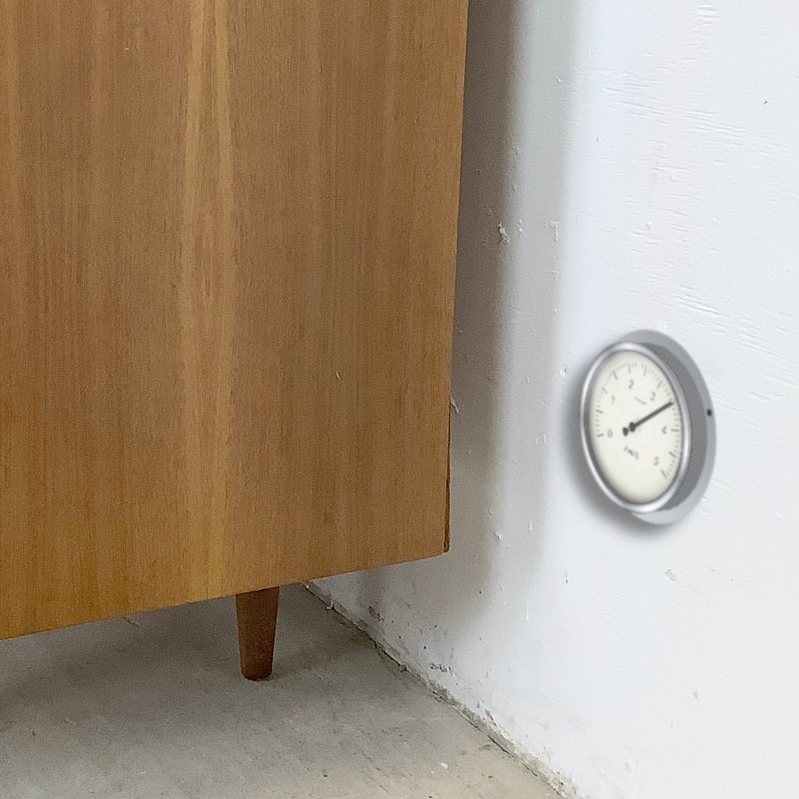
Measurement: 3.5 A
